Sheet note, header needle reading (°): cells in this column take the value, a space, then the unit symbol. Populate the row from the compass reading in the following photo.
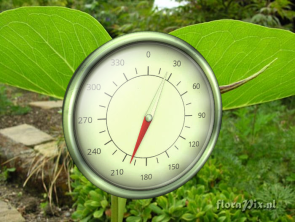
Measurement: 202.5 °
